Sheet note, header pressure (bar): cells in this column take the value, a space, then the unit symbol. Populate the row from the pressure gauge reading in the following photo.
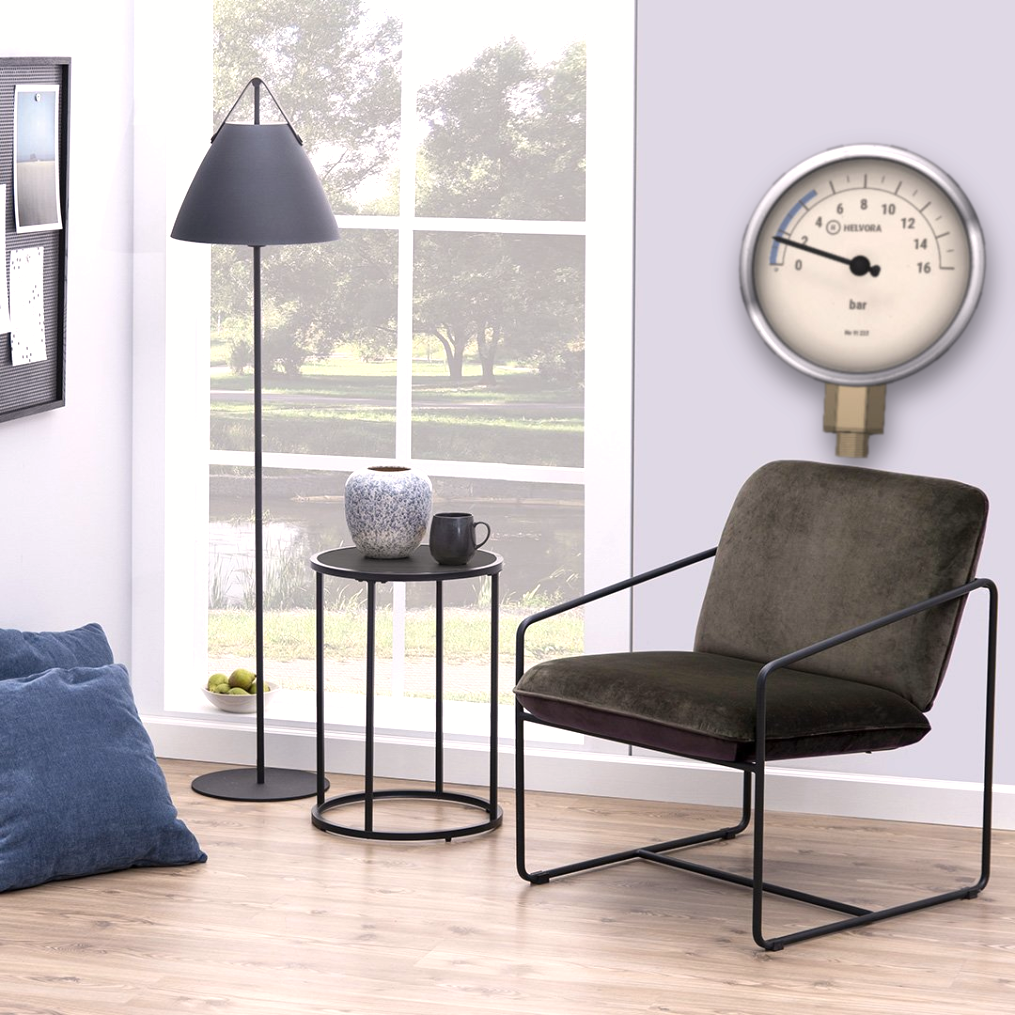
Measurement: 1.5 bar
